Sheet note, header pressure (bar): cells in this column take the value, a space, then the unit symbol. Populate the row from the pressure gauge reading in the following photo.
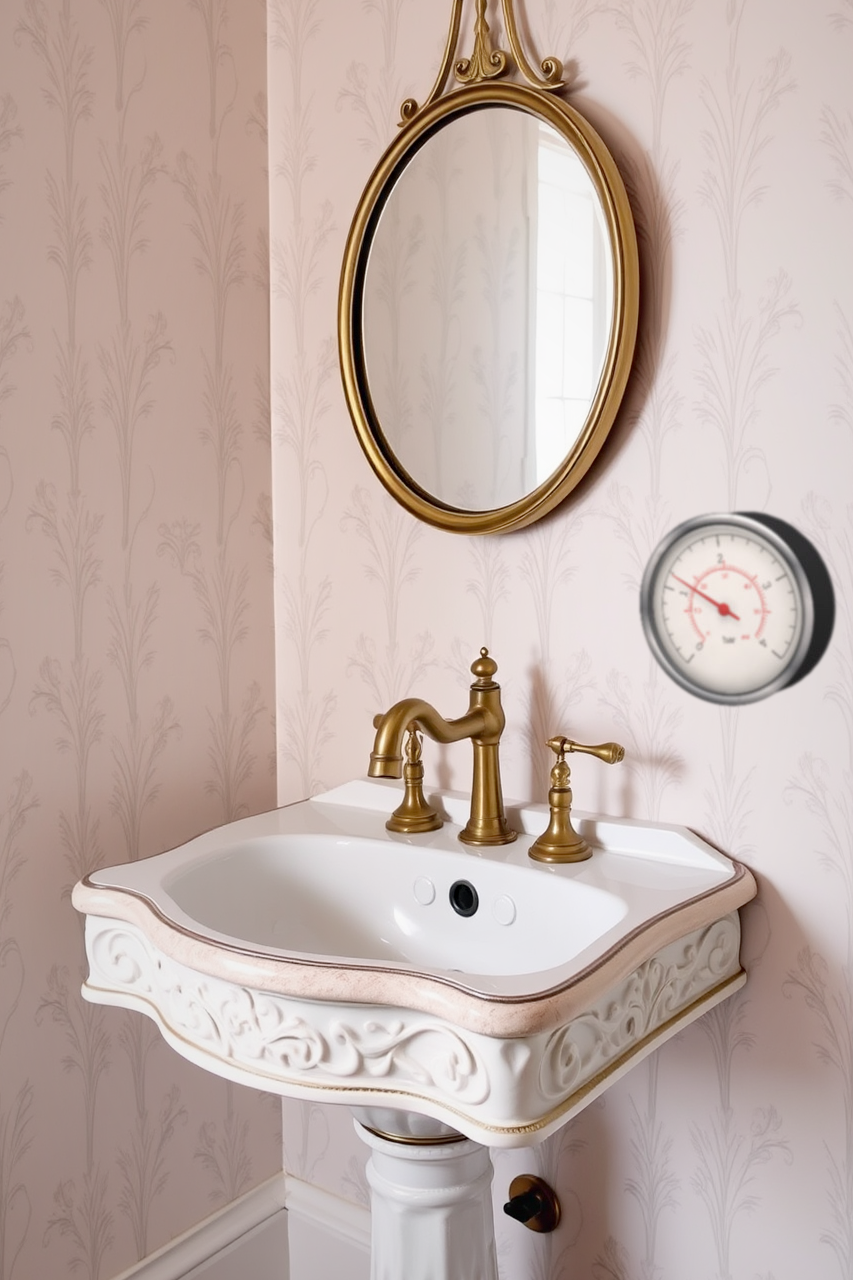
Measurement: 1.2 bar
